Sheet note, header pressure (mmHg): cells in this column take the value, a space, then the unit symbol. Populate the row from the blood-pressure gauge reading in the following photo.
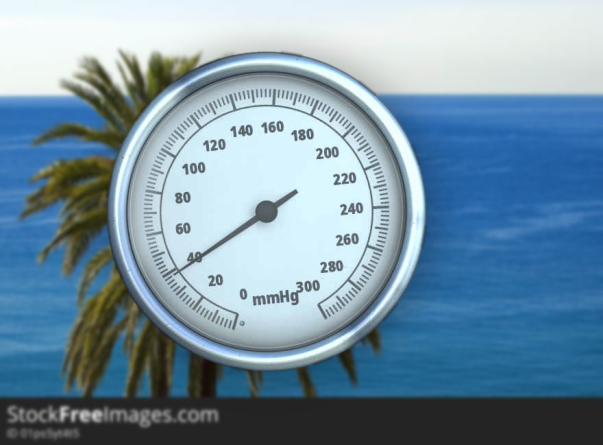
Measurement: 38 mmHg
